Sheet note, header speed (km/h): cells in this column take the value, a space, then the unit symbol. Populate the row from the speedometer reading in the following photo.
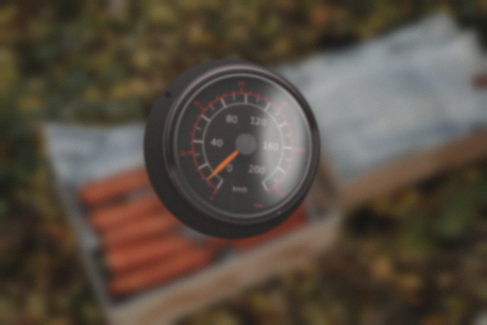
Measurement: 10 km/h
